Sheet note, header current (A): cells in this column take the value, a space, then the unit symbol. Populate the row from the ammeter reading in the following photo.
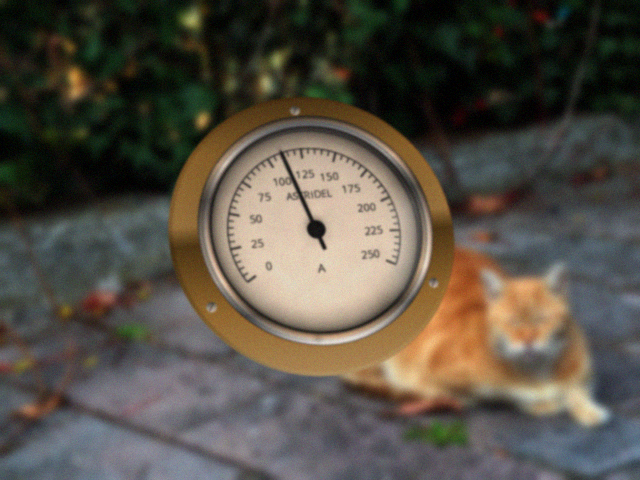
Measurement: 110 A
